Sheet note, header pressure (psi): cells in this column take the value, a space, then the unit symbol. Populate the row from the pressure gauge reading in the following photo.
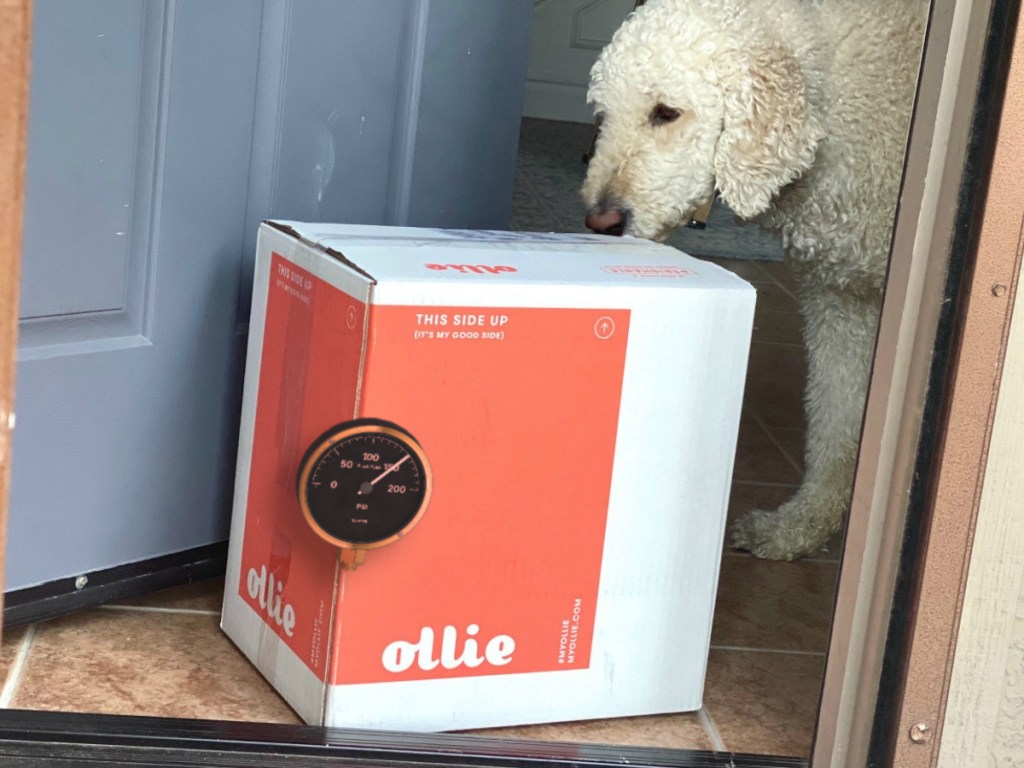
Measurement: 150 psi
